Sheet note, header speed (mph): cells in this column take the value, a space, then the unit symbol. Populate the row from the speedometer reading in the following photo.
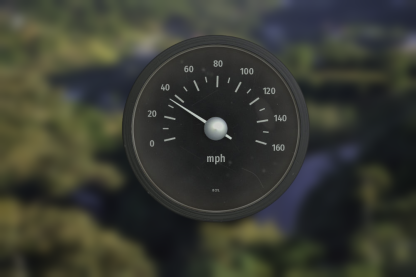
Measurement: 35 mph
